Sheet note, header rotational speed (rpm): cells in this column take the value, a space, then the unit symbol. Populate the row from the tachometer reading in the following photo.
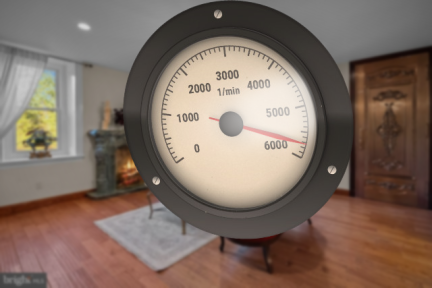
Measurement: 5700 rpm
